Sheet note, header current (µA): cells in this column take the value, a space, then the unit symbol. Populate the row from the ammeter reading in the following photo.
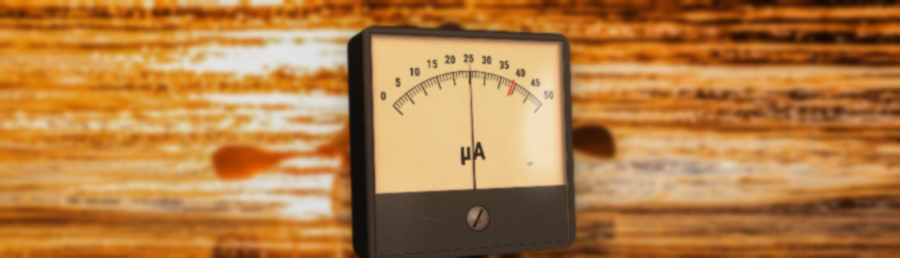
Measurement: 25 µA
